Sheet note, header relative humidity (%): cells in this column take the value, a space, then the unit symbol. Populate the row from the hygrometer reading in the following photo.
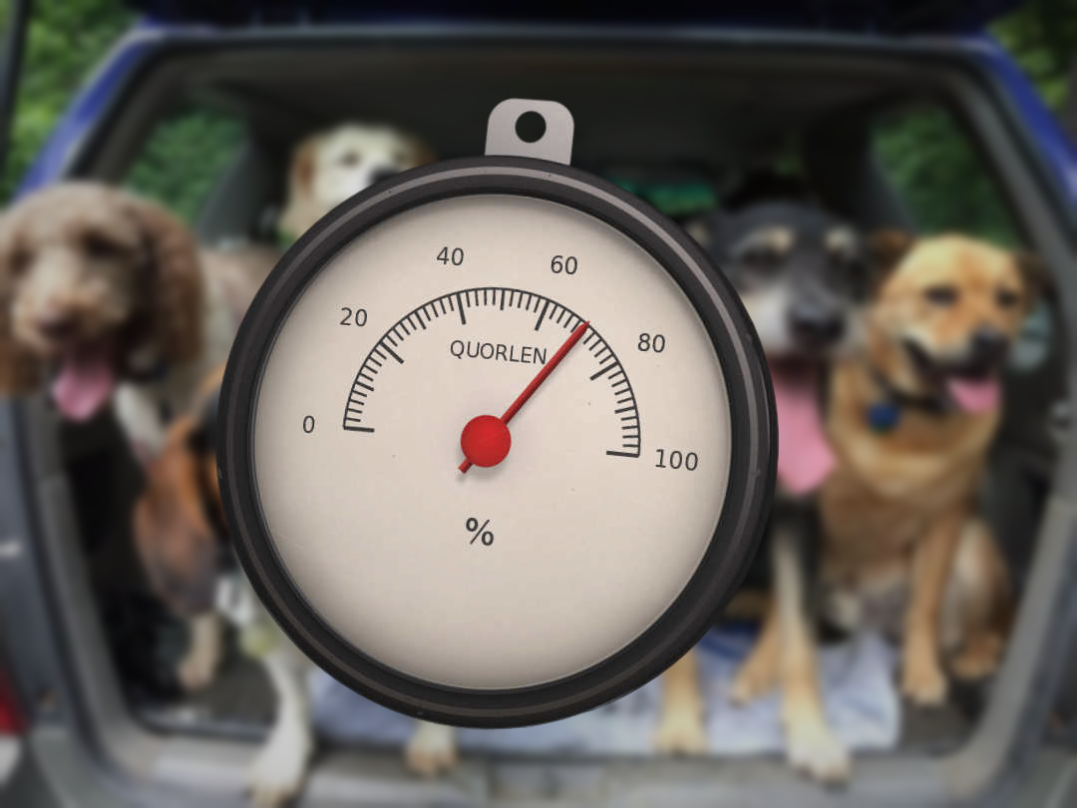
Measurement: 70 %
